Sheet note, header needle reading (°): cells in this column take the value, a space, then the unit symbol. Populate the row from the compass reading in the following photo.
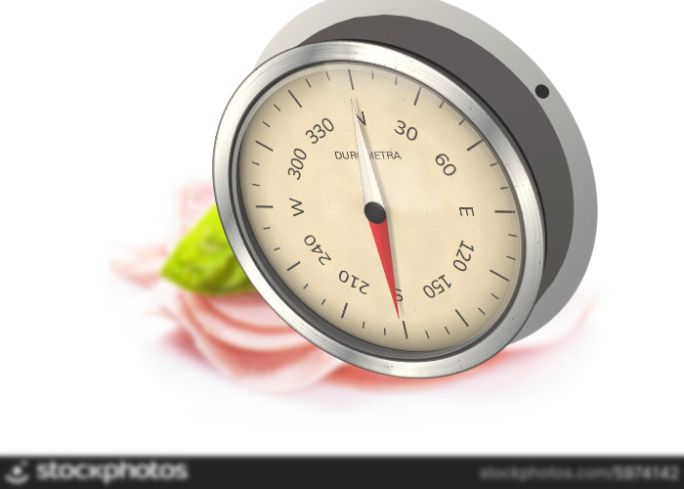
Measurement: 180 °
